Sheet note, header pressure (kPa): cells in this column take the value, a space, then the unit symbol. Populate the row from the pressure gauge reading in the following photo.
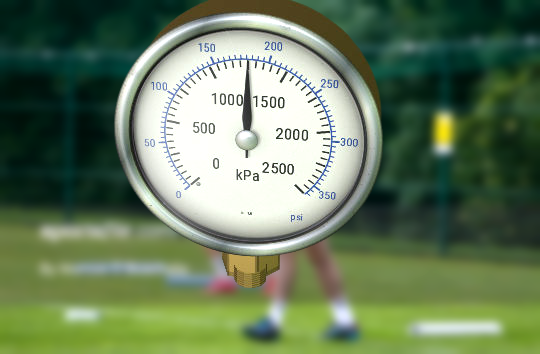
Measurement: 1250 kPa
